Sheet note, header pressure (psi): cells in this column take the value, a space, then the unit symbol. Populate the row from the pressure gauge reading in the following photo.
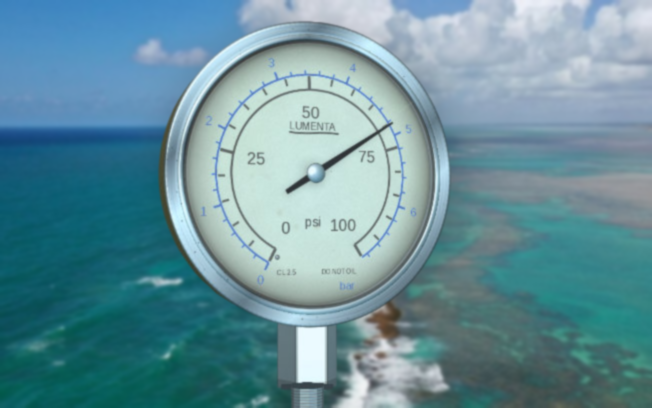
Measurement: 70 psi
